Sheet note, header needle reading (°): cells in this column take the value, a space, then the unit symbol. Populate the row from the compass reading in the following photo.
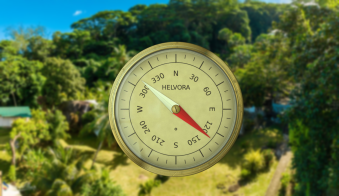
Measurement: 130 °
